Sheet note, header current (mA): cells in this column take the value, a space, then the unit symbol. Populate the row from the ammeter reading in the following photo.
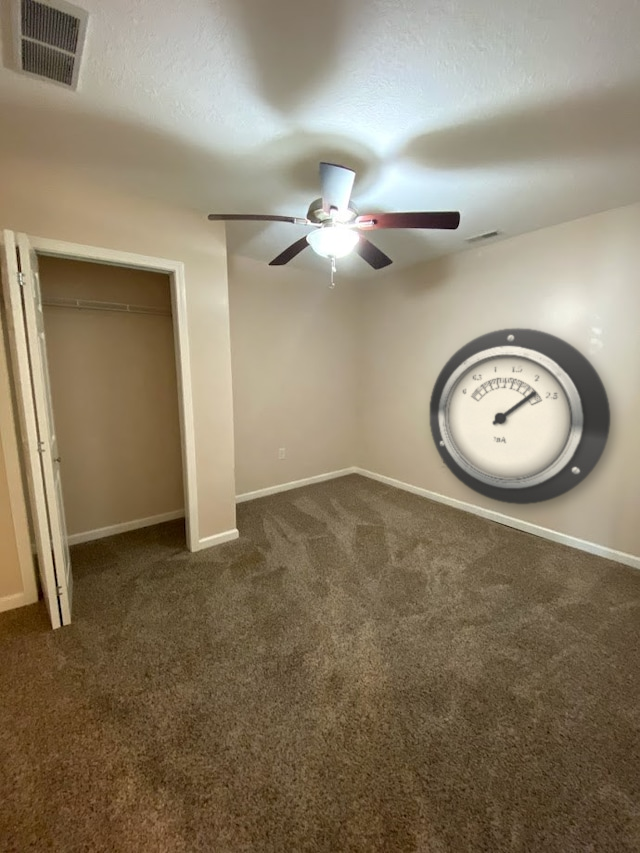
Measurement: 2.25 mA
